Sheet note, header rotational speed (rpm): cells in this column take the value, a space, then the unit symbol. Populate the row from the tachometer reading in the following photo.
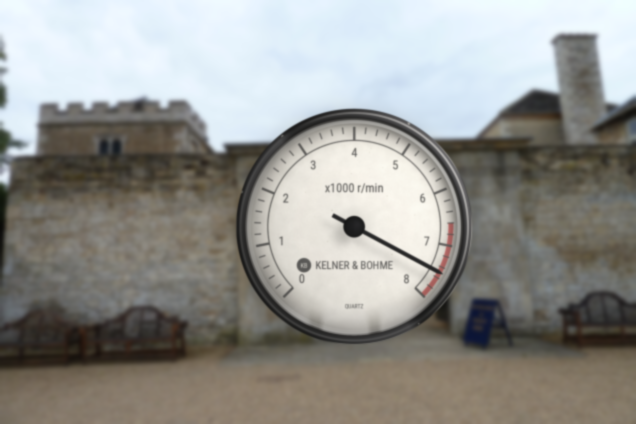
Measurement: 7500 rpm
